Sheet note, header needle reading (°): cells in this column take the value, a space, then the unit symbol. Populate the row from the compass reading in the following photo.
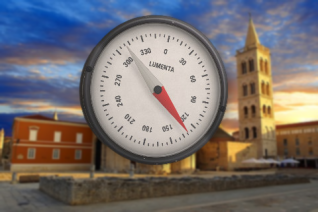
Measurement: 130 °
